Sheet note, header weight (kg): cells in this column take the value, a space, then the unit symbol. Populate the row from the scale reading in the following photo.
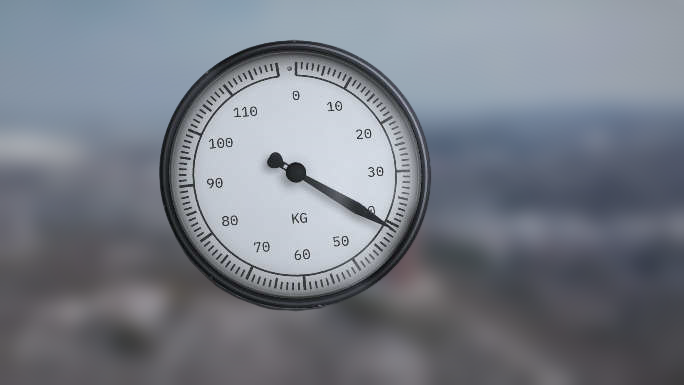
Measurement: 41 kg
